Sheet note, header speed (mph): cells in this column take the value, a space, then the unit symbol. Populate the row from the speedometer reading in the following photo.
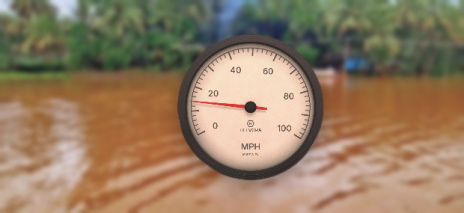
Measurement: 14 mph
